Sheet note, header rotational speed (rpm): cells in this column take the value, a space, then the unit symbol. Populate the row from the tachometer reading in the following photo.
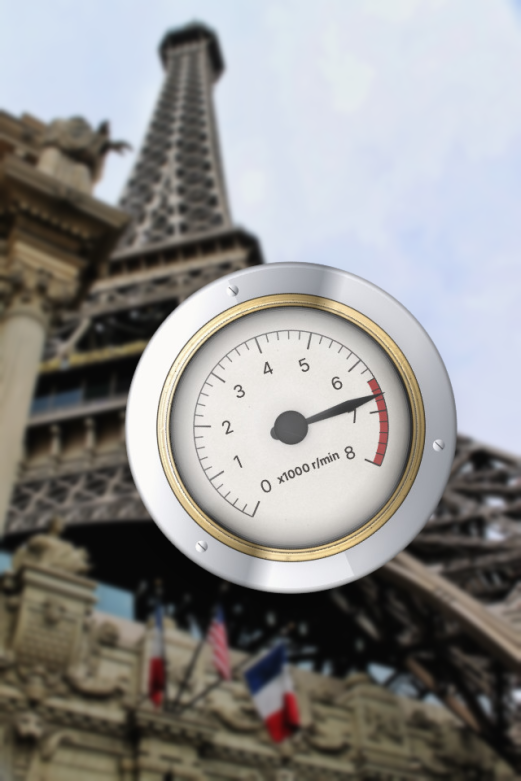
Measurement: 6700 rpm
